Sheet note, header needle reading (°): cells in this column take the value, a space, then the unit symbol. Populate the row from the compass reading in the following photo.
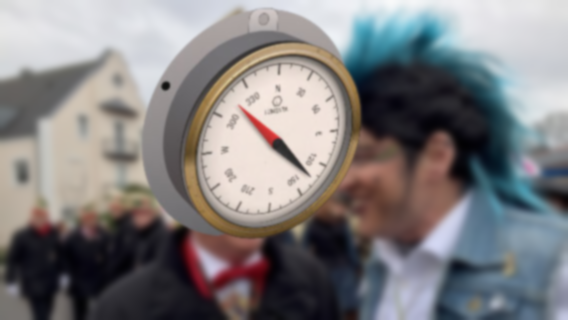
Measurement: 315 °
